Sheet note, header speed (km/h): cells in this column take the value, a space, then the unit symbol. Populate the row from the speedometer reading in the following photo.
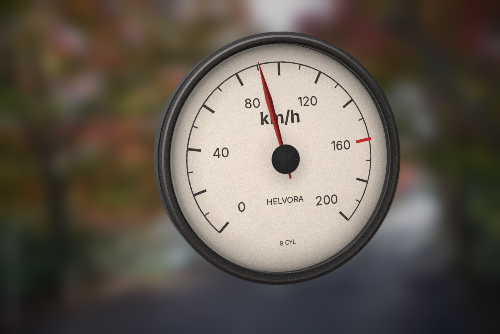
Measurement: 90 km/h
